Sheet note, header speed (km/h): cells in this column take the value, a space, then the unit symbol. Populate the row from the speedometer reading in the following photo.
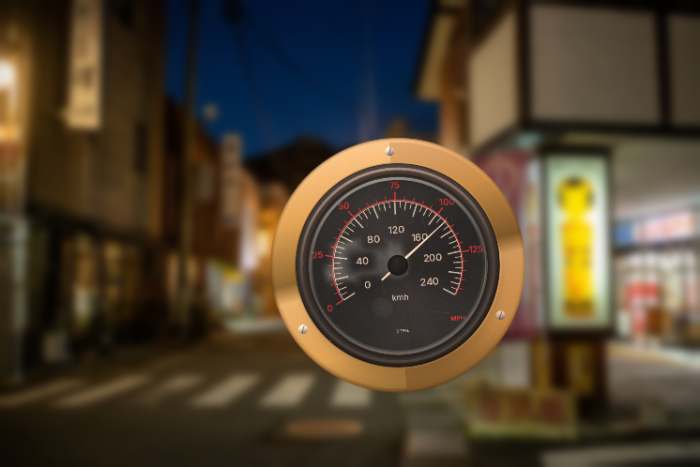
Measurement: 170 km/h
